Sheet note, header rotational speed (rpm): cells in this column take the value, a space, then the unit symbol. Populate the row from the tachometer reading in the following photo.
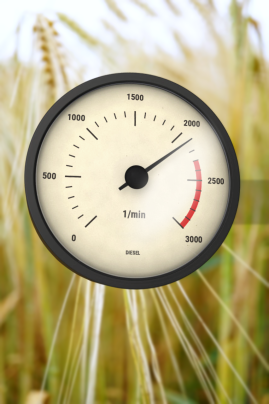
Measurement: 2100 rpm
